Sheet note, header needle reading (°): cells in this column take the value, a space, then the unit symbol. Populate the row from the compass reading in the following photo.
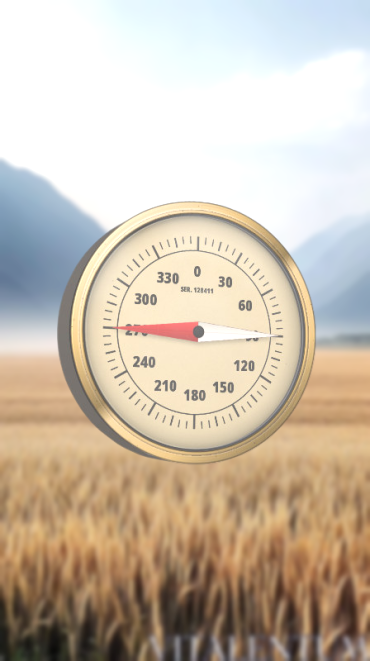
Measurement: 270 °
